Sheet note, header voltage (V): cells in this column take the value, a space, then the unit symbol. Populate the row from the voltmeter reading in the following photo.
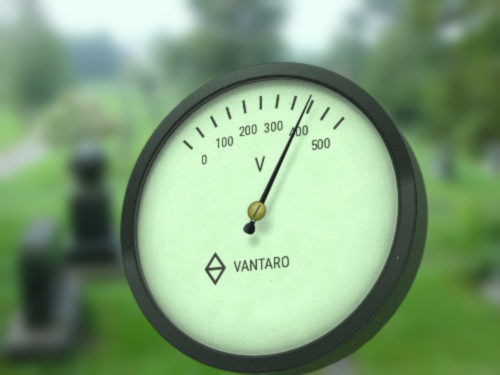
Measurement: 400 V
